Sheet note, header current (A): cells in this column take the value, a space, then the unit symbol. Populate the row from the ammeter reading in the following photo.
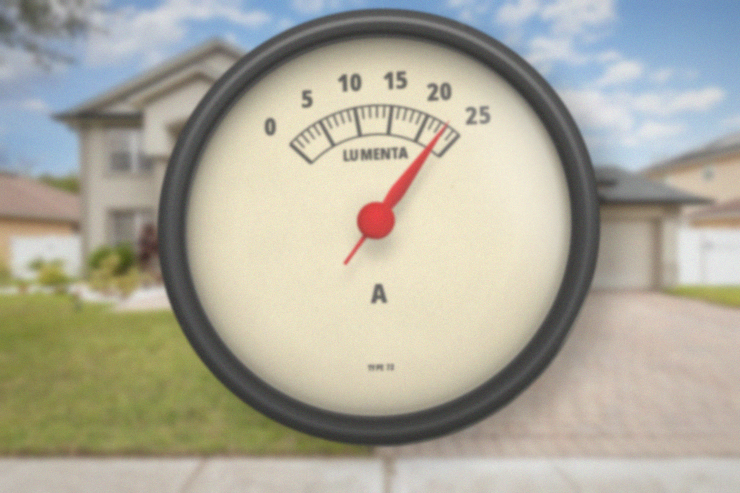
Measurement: 23 A
